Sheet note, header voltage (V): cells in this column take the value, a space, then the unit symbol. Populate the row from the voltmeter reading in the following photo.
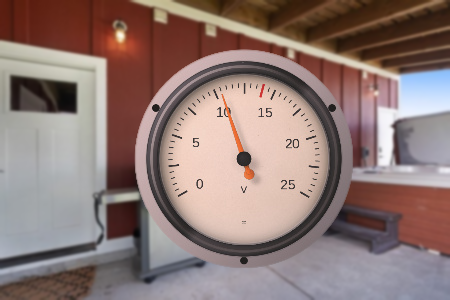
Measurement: 10.5 V
